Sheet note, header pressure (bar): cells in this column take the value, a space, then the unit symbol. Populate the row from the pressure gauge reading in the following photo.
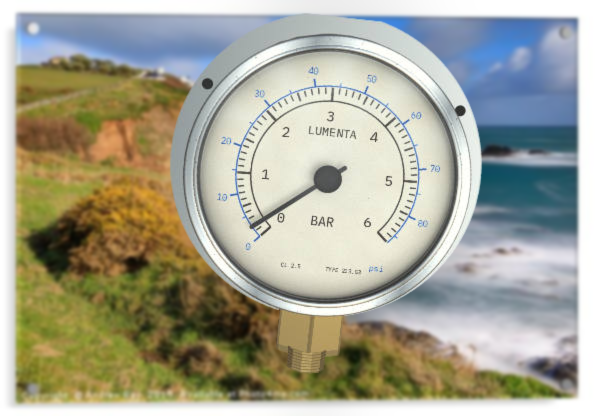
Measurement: 0.2 bar
